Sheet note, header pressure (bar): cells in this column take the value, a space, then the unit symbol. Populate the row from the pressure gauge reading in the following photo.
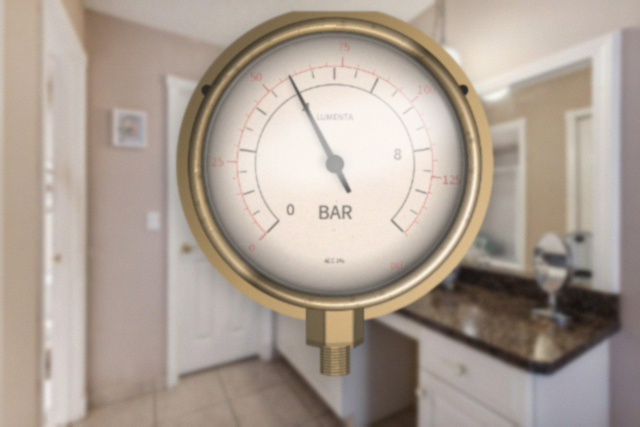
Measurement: 4 bar
